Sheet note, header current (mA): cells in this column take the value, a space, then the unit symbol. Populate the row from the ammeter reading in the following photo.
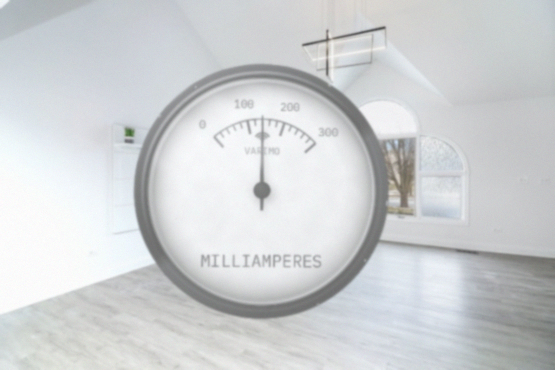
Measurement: 140 mA
